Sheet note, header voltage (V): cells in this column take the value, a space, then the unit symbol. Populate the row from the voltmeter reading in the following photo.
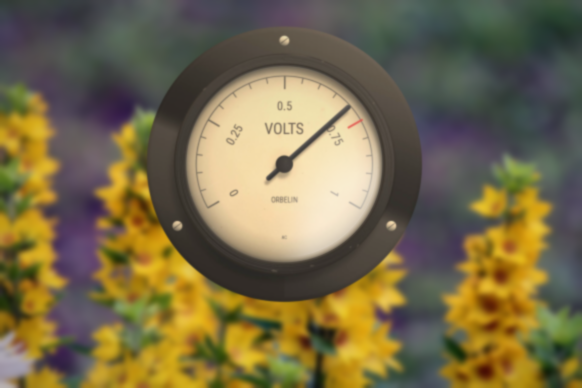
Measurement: 0.7 V
